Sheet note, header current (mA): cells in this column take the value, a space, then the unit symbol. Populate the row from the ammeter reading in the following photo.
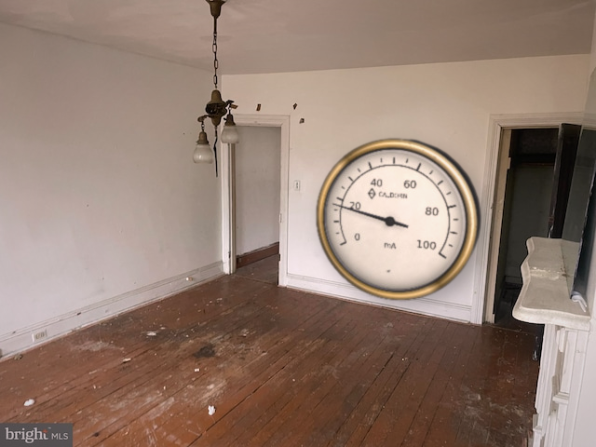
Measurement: 17.5 mA
